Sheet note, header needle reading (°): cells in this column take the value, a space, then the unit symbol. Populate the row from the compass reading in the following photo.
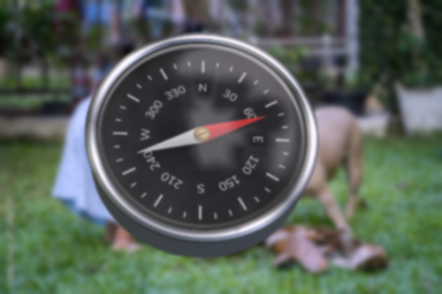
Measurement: 70 °
